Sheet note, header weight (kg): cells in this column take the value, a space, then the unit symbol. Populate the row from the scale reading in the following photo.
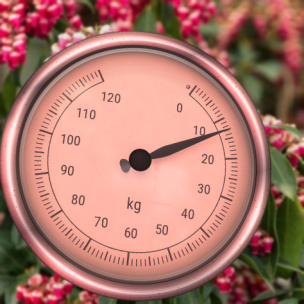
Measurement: 13 kg
